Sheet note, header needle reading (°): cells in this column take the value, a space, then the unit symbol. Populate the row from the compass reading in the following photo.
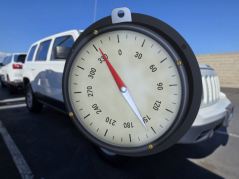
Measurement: 335 °
